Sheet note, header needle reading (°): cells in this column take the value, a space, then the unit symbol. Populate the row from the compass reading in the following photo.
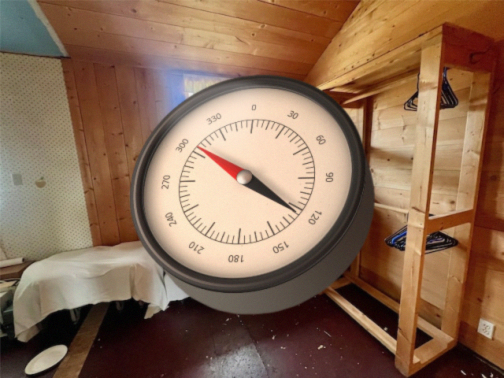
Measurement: 305 °
